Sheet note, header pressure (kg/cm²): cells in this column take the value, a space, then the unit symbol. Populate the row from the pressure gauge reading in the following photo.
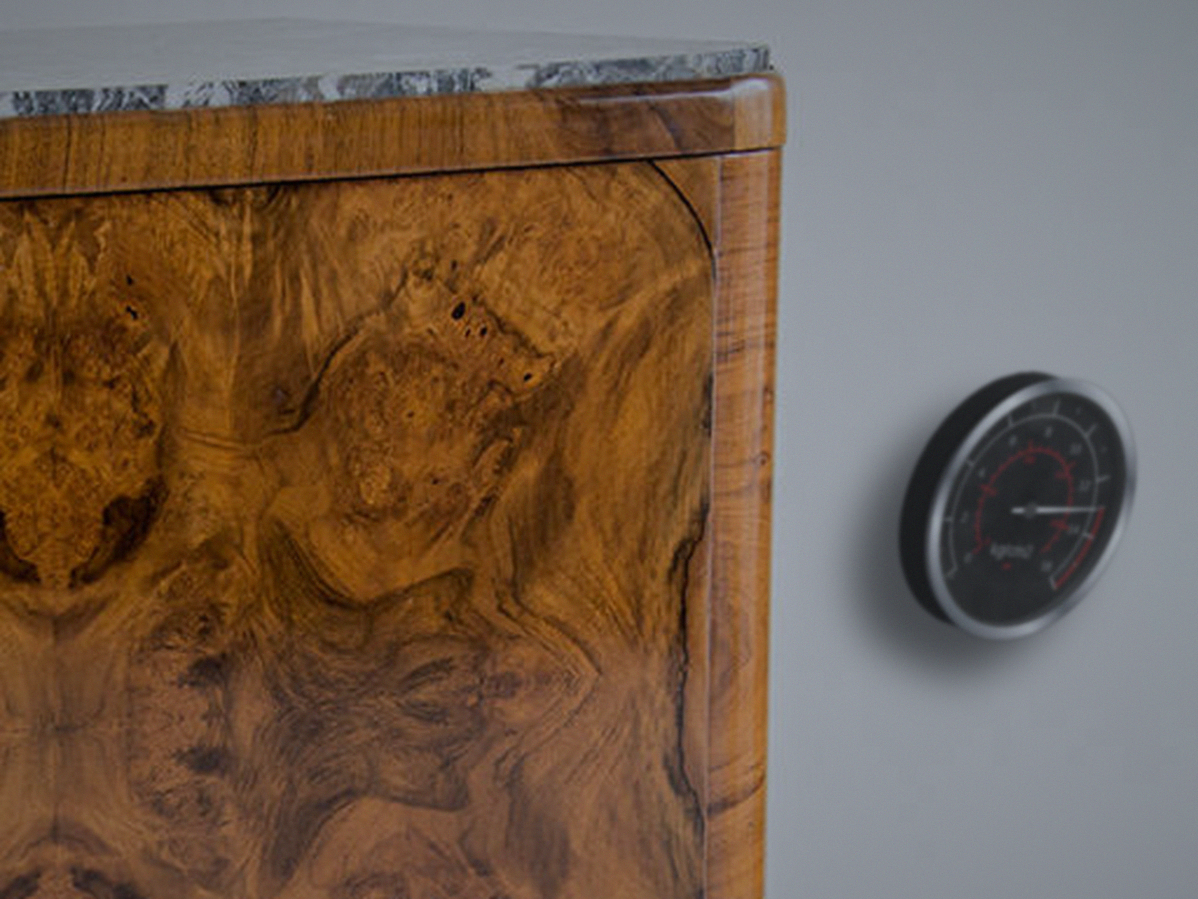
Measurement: 13 kg/cm²
